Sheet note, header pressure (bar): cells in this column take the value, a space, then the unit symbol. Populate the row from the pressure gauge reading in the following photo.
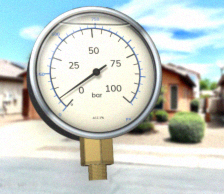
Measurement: 5 bar
